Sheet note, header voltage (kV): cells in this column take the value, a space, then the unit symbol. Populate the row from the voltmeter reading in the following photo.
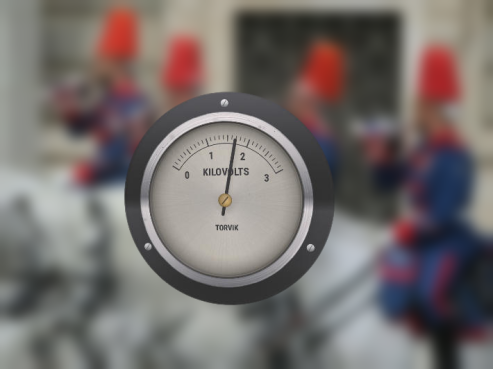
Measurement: 1.7 kV
